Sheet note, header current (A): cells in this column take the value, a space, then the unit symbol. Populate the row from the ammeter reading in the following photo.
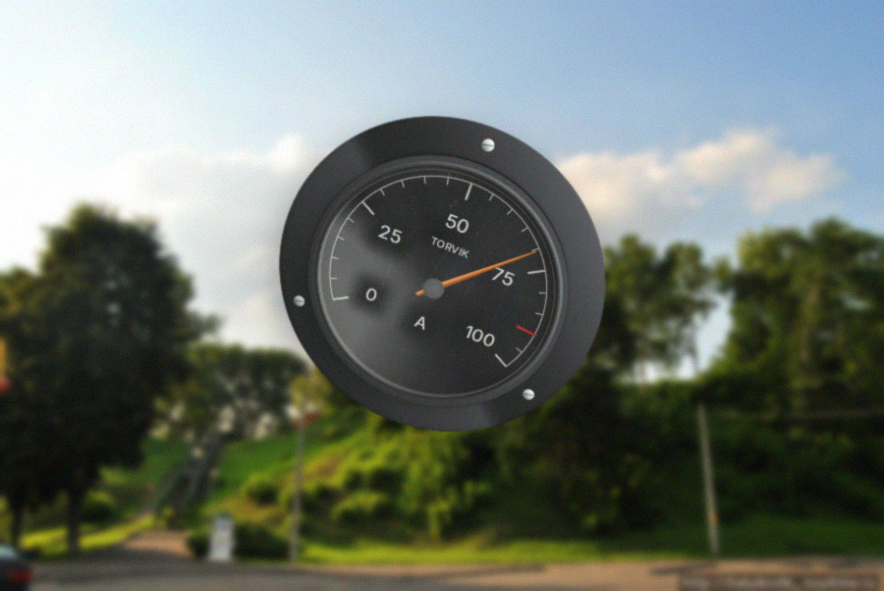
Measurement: 70 A
